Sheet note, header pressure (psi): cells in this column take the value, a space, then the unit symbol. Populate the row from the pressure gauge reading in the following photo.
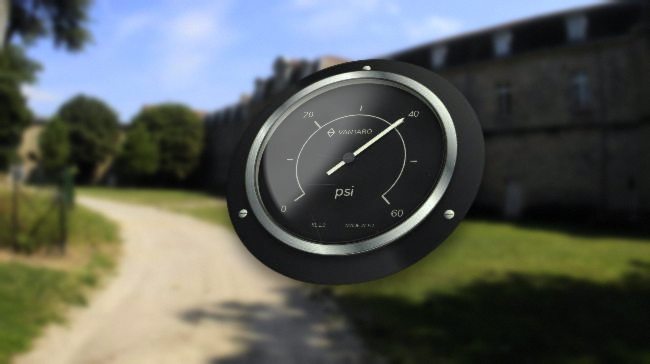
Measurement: 40 psi
